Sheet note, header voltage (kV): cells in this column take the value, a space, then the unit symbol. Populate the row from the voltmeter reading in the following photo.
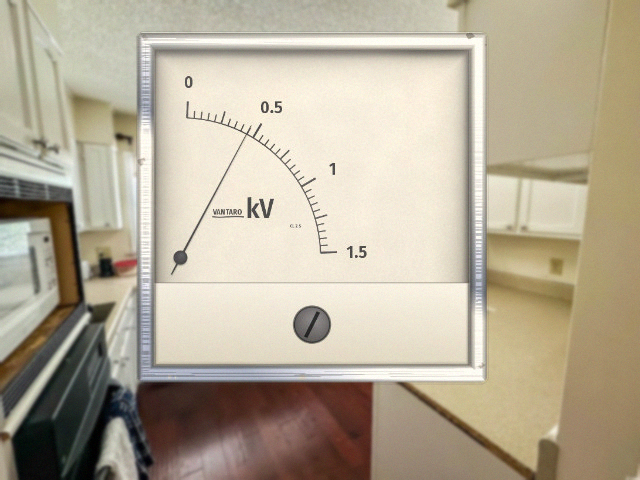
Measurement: 0.45 kV
